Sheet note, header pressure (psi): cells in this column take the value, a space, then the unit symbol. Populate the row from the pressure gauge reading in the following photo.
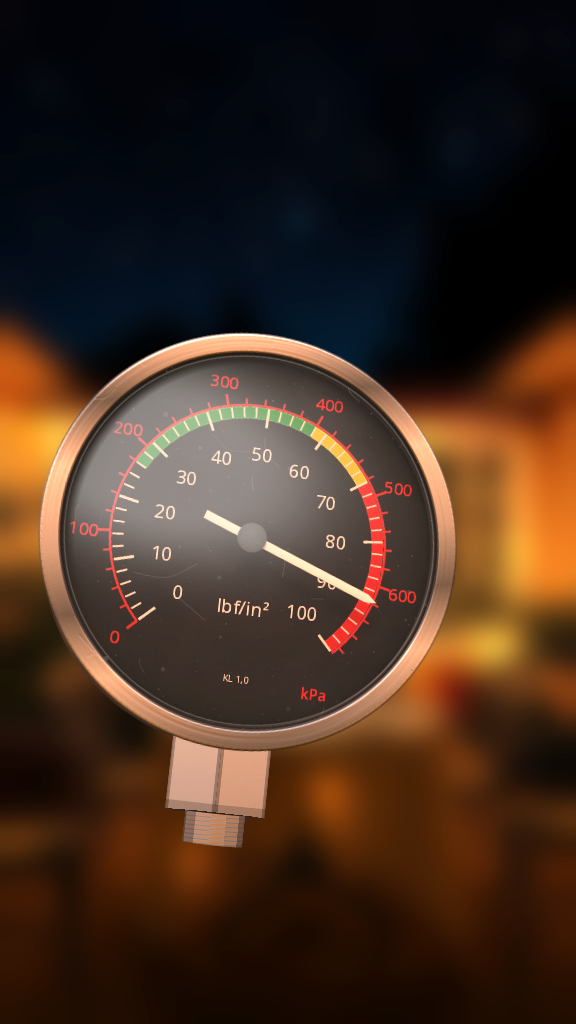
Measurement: 90 psi
